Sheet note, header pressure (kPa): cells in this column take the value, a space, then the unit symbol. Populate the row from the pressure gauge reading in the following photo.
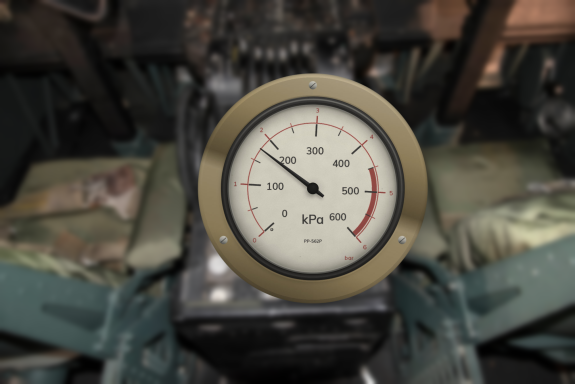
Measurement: 175 kPa
